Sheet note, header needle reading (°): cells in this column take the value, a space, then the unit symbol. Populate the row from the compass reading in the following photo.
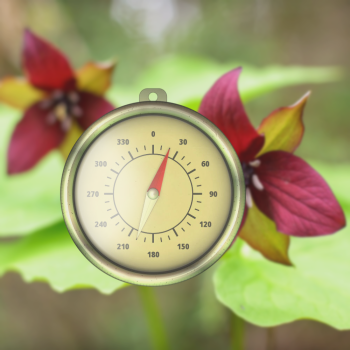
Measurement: 20 °
